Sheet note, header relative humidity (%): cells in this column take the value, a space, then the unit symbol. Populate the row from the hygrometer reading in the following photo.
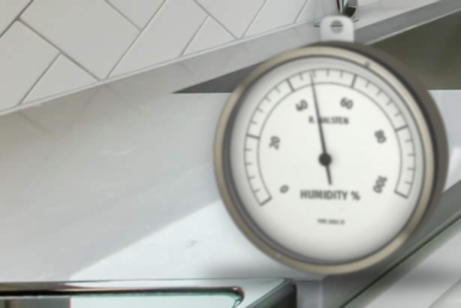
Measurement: 48 %
